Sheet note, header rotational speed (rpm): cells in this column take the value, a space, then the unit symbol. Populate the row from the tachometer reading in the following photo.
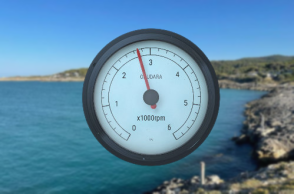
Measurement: 2700 rpm
